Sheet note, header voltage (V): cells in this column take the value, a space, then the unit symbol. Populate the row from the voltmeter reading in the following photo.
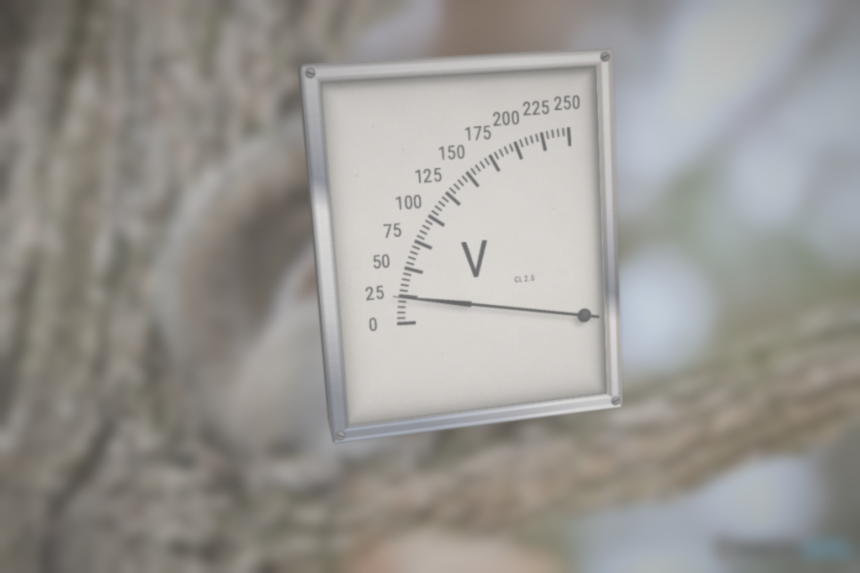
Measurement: 25 V
